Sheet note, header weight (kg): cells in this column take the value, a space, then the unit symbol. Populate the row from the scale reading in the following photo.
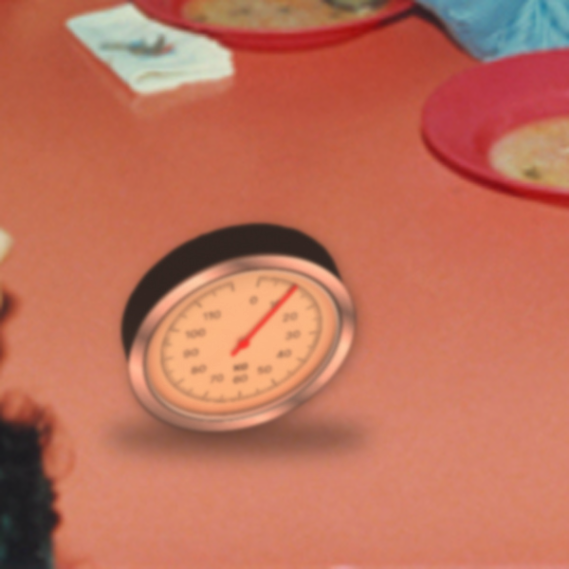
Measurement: 10 kg
